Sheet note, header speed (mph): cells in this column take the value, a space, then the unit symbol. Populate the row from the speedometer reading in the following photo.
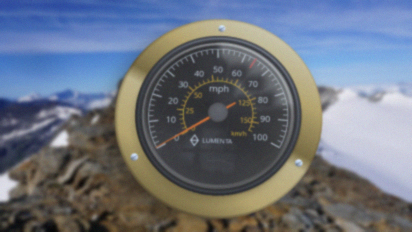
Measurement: 0 mph
